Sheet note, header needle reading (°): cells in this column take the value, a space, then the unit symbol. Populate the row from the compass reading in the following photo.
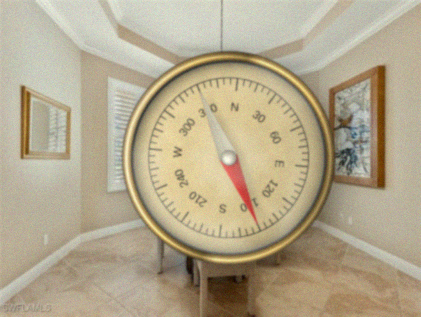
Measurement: 150 °
